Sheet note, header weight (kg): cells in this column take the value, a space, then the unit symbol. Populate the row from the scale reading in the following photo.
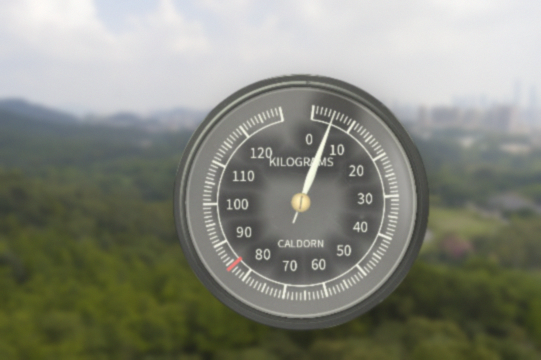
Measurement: 5 kg
